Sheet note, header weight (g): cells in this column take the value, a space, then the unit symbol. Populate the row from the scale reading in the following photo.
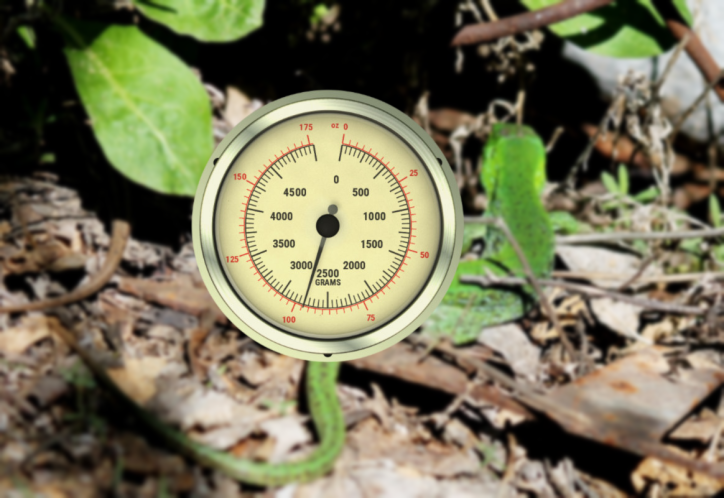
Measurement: 2750 g
